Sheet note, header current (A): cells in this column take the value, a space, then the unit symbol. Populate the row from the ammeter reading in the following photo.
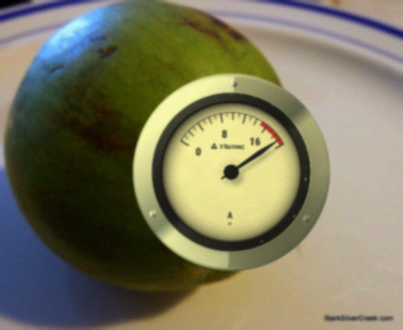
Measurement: 19 A
